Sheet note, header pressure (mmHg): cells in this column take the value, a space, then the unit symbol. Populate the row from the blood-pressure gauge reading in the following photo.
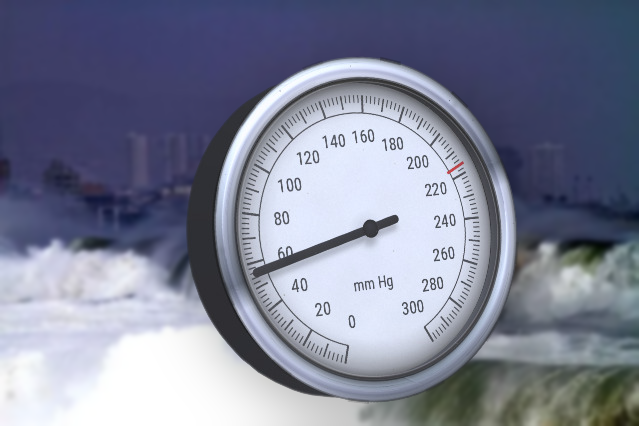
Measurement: 56 mmHg
